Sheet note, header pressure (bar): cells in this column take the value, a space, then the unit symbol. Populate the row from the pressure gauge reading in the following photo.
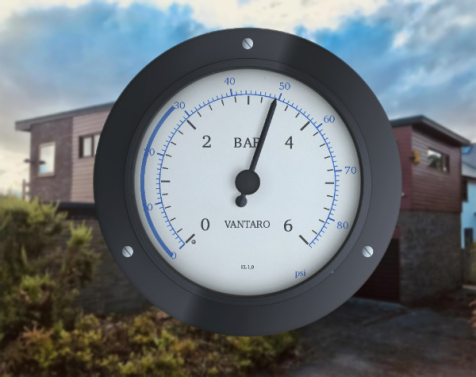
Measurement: 3.4 bar
